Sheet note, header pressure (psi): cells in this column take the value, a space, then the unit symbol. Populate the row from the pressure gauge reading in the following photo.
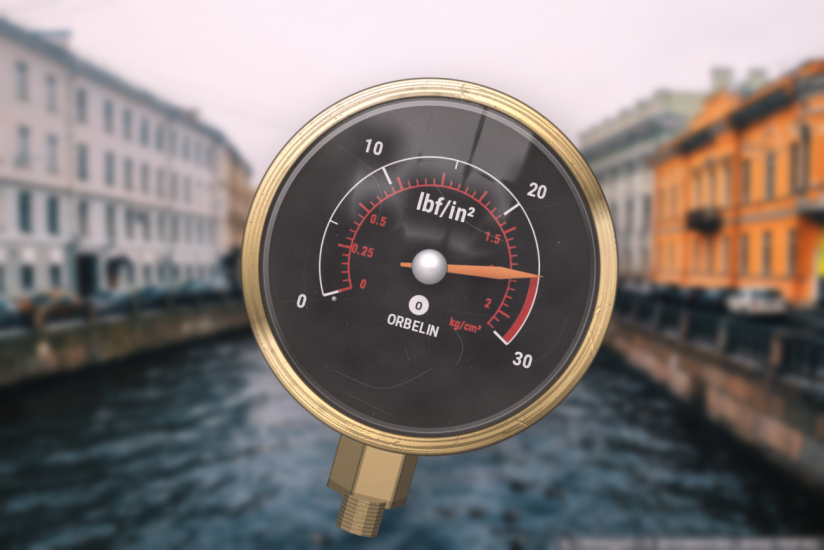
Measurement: 25 psi
